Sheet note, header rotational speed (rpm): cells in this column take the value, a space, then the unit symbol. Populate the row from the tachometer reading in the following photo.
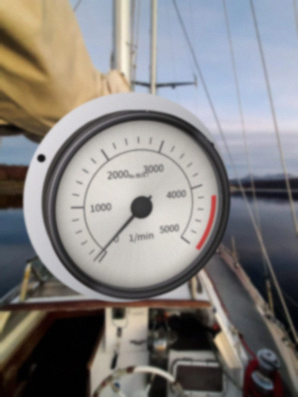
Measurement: 100 rpm
